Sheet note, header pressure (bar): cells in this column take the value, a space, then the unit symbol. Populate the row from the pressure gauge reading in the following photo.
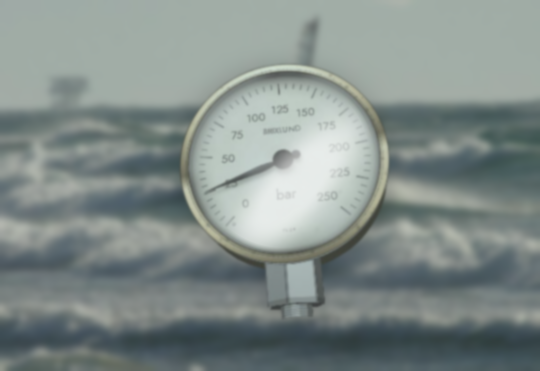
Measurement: 25 bar
